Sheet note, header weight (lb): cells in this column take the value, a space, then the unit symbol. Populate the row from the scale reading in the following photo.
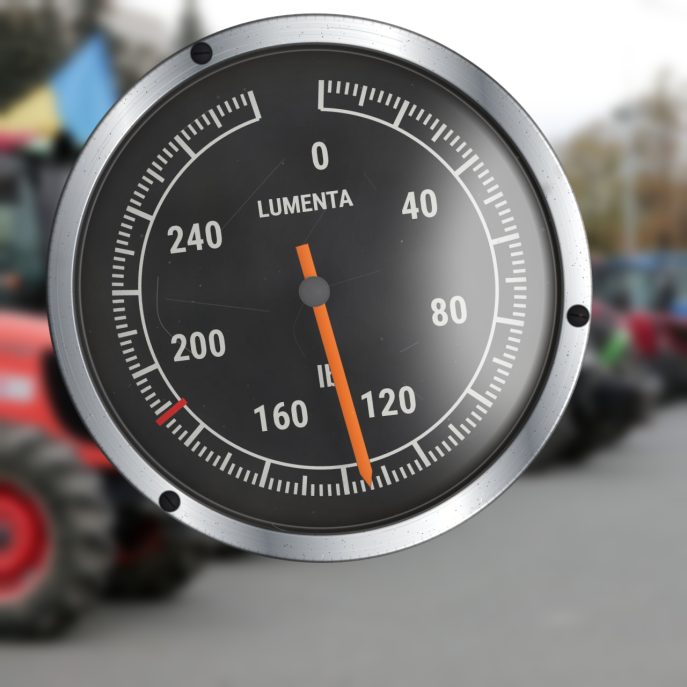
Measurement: 134 lb
